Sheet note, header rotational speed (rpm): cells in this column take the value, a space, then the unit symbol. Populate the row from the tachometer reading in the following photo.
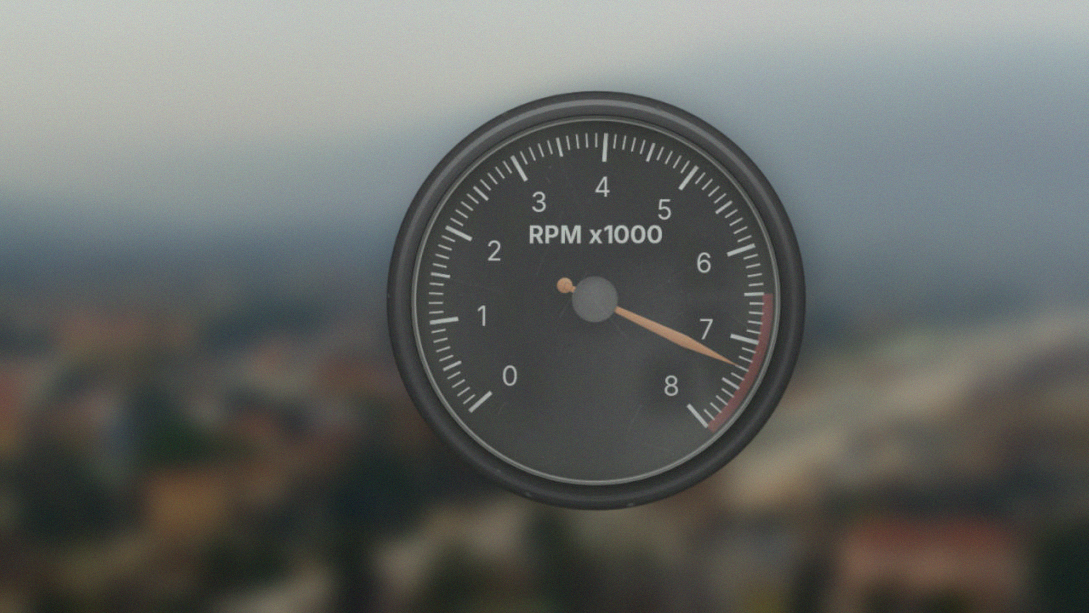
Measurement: 7300 rpm
